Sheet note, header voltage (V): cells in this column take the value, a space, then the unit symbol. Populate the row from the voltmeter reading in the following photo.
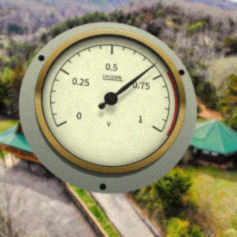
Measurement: 0.7 V
